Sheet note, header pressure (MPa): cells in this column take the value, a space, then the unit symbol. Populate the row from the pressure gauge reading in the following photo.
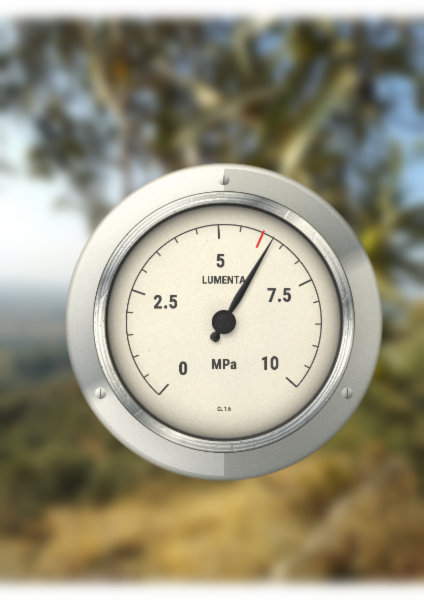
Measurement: 6.25 MPa
